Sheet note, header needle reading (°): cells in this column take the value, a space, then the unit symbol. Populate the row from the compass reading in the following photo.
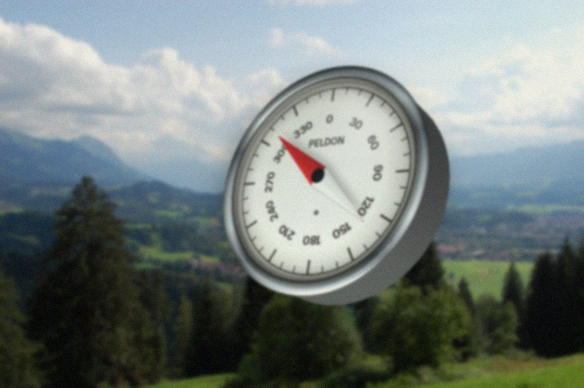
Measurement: 310 °
